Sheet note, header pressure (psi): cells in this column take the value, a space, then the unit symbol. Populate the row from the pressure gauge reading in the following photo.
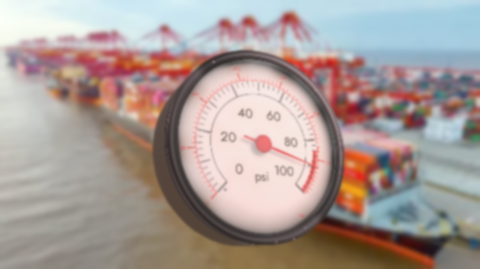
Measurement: 90 psi
